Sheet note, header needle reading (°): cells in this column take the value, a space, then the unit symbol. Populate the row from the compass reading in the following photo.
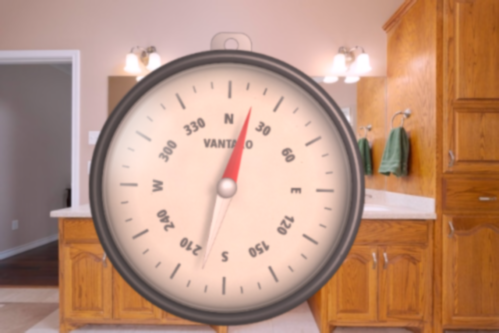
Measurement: 15 °
